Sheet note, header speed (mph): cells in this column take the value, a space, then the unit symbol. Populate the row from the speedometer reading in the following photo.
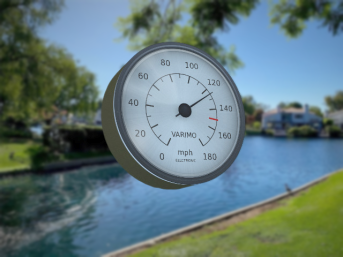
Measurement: 125 mph
